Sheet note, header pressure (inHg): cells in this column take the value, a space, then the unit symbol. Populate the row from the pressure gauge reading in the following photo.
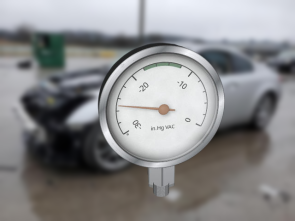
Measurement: -25 inHg
